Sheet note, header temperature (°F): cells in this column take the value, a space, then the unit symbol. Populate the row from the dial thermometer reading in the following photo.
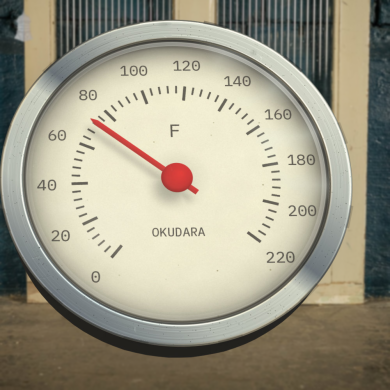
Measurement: 72 °F
